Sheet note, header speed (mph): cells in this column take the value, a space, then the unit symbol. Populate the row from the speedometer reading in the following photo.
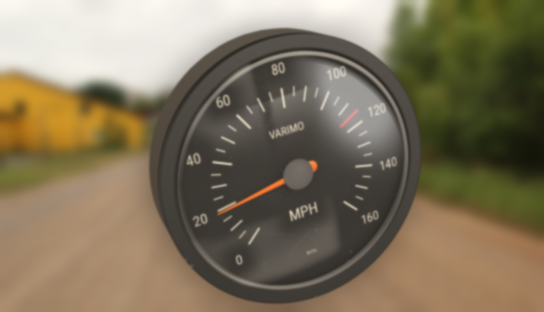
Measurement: 20 mph
